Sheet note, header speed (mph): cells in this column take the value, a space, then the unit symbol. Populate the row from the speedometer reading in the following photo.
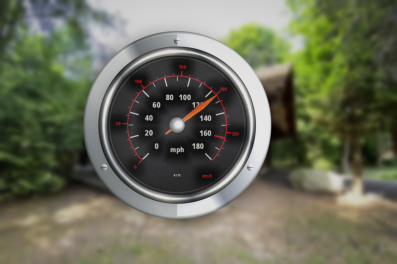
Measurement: 125 mph
